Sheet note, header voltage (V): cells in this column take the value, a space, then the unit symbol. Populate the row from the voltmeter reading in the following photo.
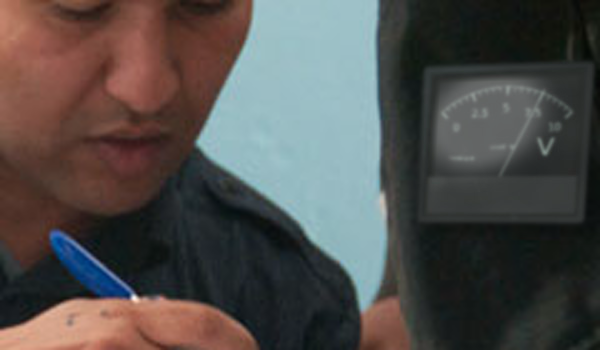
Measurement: 7.5 V
